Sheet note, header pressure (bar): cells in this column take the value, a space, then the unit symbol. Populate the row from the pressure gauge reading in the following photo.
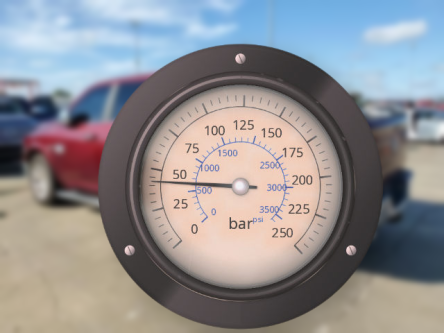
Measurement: 42.5 bar
